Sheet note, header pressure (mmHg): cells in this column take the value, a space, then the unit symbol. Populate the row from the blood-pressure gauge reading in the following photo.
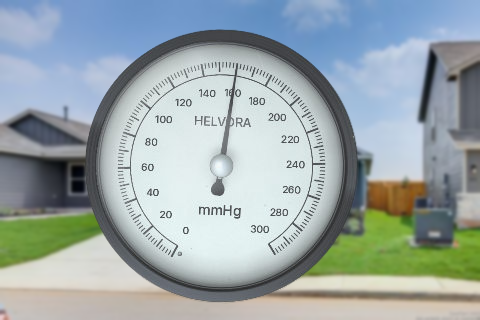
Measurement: 160 mmHg
